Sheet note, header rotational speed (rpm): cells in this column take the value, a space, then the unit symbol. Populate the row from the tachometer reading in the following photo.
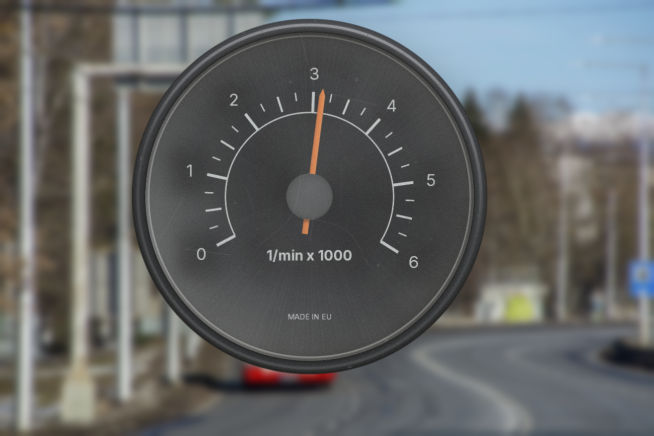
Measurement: 3125 rpm
